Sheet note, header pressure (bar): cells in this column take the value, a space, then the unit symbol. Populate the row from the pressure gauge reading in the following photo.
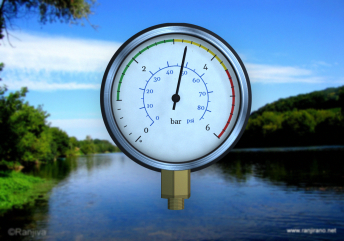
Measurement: 3.3 bar
